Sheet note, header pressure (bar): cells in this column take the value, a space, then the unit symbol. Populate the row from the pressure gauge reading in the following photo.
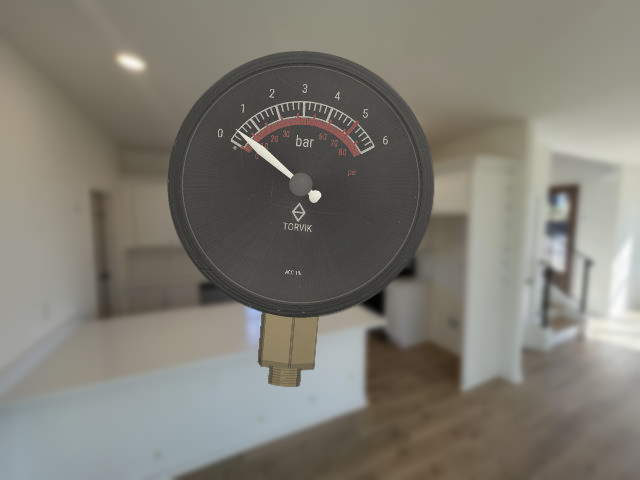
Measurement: 0.4 bar
